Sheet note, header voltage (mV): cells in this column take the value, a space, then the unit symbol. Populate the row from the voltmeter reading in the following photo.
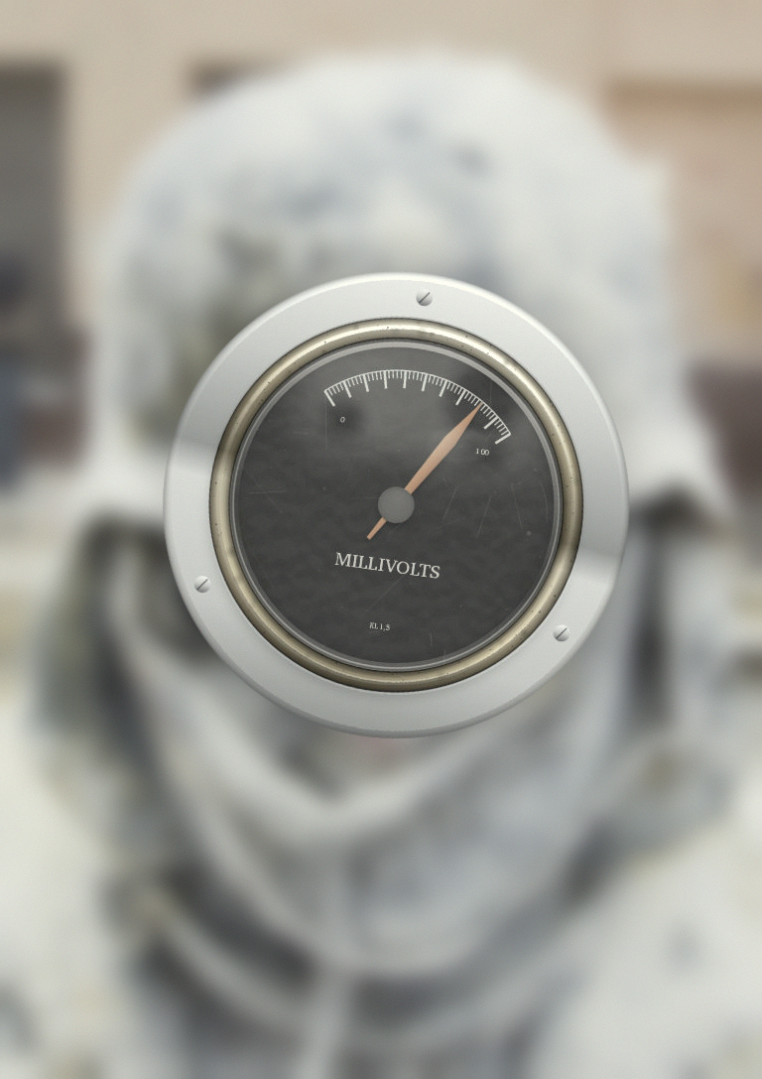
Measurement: 80 mV
